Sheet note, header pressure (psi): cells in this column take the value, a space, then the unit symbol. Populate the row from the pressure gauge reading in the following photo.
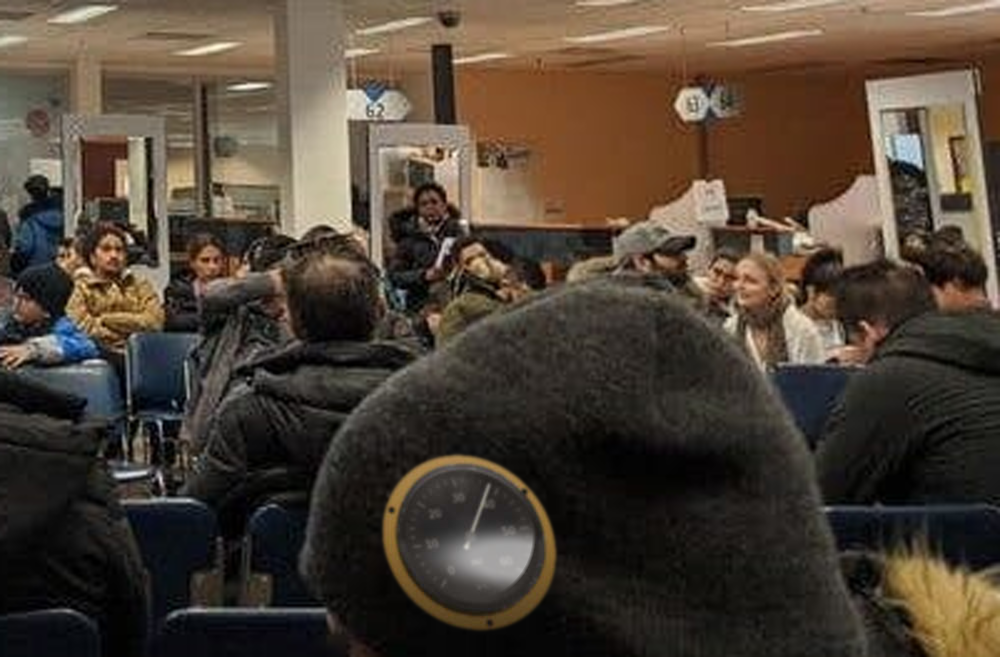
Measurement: 38 psi
